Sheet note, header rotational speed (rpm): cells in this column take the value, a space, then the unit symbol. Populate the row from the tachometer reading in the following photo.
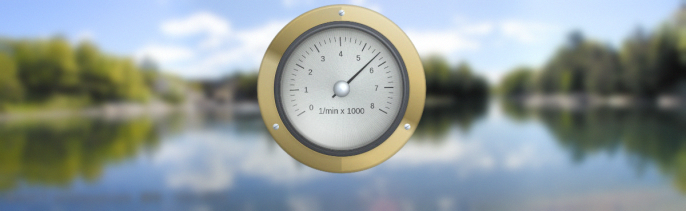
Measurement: 5600 rpm
